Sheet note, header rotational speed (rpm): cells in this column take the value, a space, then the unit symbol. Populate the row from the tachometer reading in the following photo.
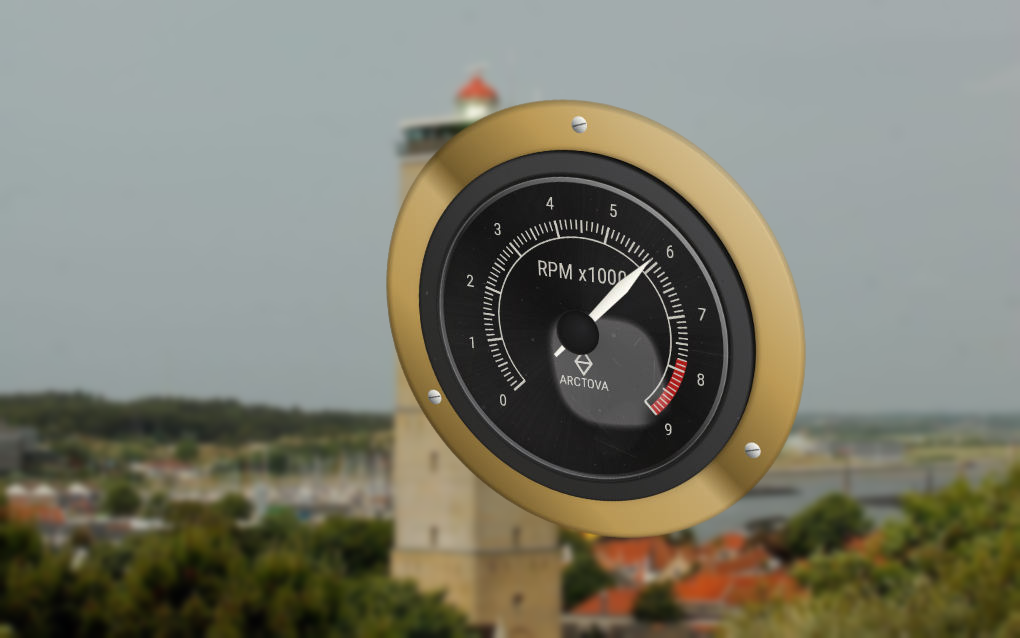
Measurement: 5900 rpm
